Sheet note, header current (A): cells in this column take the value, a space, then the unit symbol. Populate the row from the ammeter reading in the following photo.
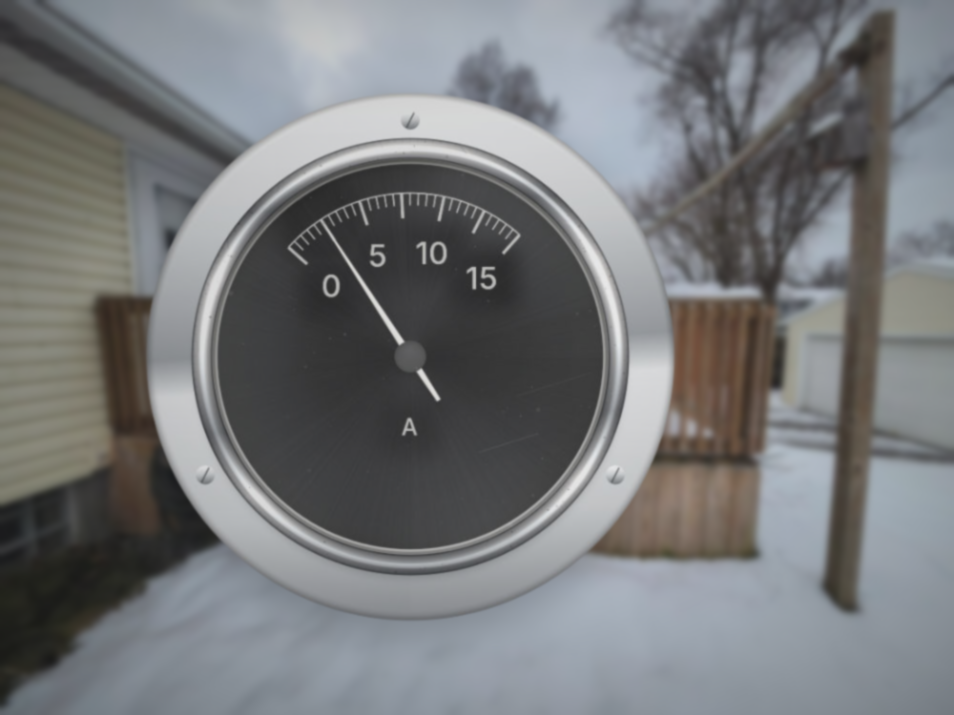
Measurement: 2.5 A
